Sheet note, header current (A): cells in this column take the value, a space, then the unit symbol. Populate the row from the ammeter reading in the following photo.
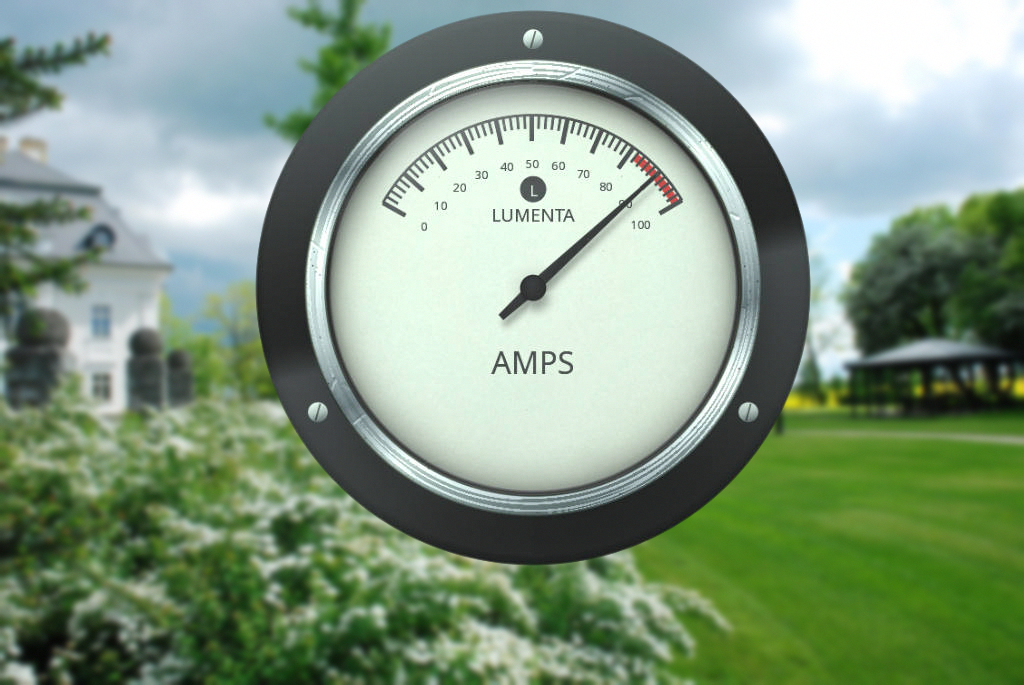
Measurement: 90 A
